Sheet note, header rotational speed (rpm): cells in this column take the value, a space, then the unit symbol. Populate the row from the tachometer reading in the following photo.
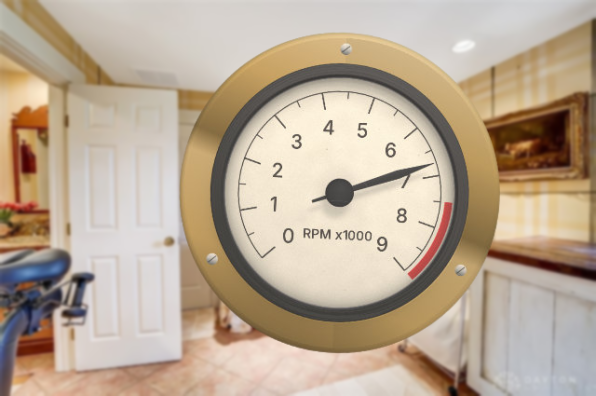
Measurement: 6750 rpm
